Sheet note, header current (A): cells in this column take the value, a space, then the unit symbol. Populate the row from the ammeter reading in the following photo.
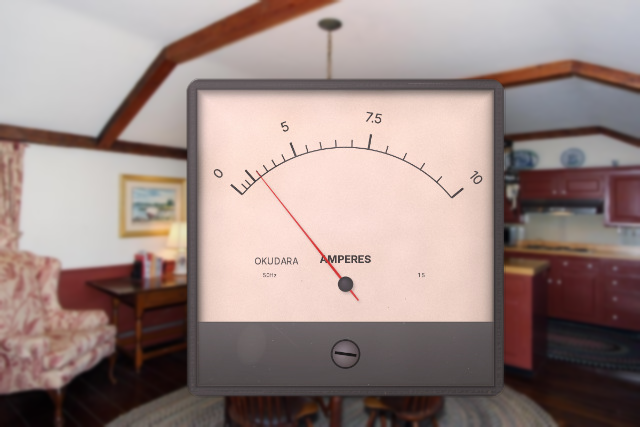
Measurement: 3 A
